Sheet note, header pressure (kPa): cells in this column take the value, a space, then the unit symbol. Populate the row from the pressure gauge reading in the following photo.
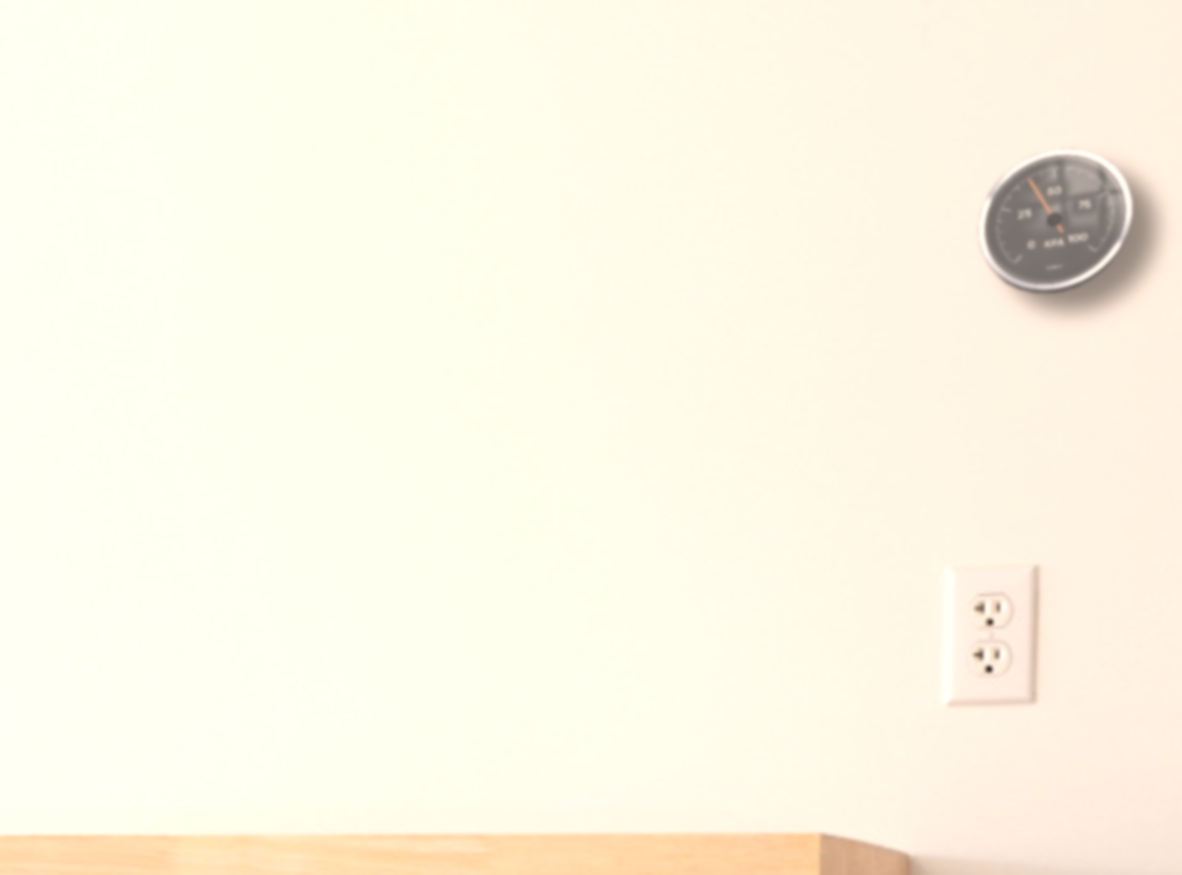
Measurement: 40 kPa
